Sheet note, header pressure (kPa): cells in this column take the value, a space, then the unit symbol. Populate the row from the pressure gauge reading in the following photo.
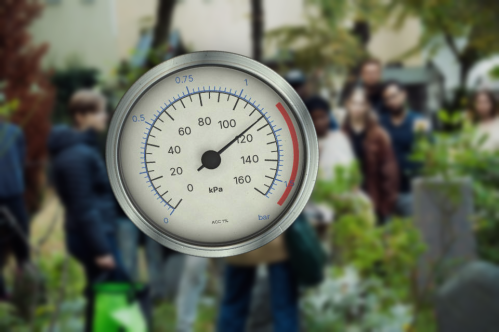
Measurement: 115 kPa
